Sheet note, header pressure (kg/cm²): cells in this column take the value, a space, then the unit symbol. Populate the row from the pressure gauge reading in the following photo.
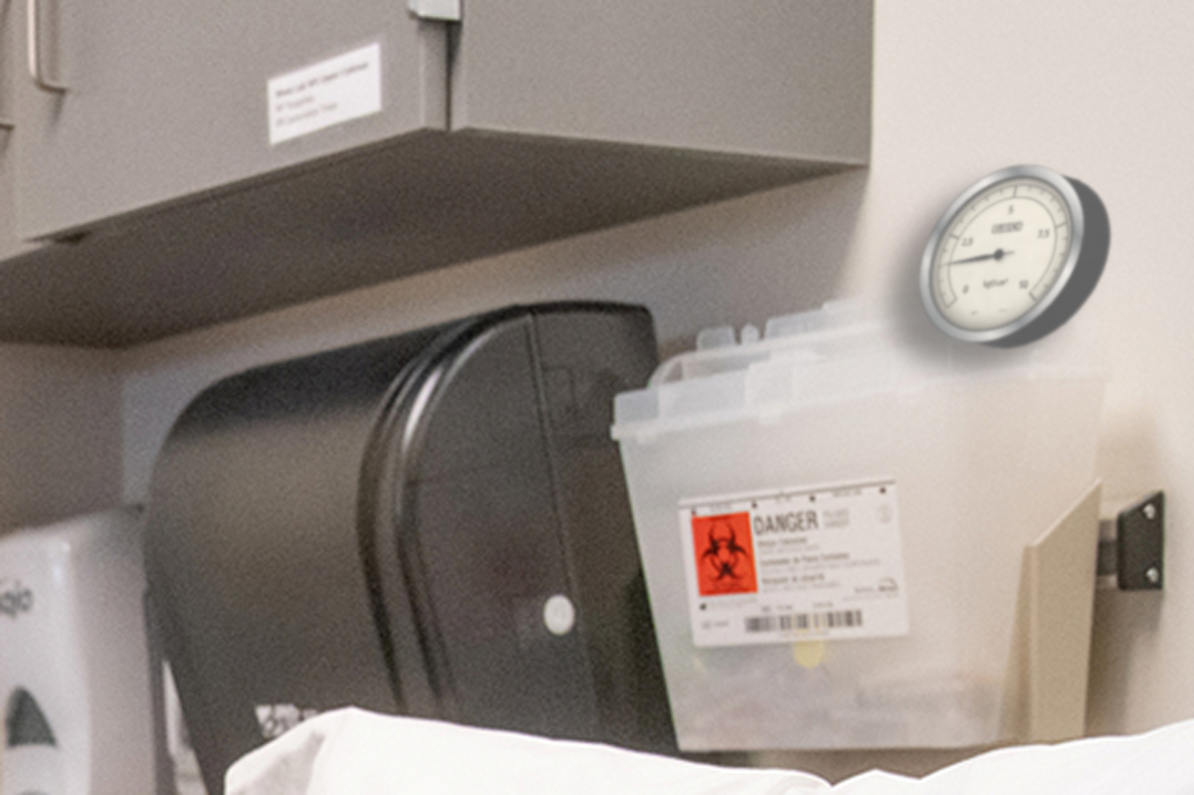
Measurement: 1.5 kg/cm²
